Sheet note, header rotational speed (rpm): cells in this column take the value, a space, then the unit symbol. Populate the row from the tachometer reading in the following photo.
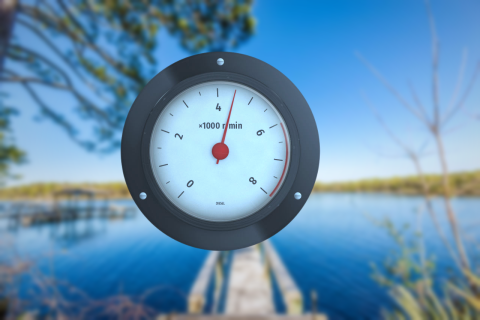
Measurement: 4500 rpm
